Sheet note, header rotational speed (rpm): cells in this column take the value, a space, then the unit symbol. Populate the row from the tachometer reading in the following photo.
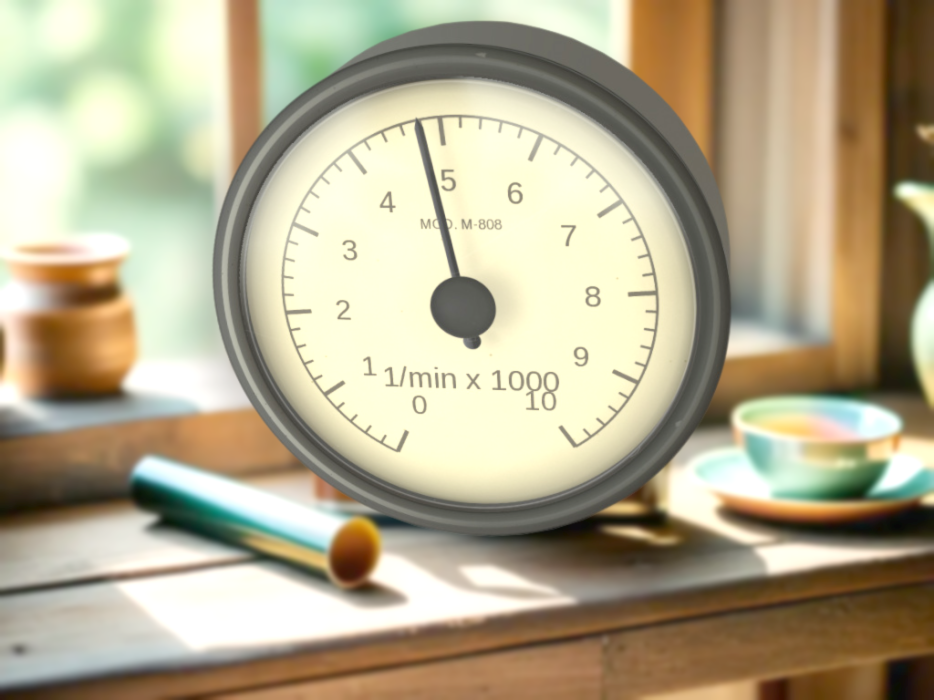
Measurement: 4800 rpm
